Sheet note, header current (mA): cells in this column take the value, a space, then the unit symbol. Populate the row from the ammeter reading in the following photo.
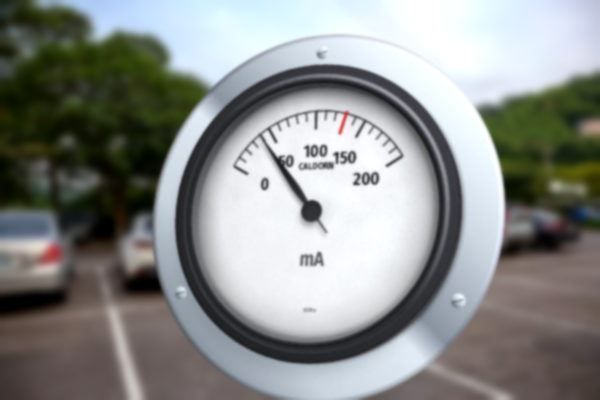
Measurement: 40 mA
